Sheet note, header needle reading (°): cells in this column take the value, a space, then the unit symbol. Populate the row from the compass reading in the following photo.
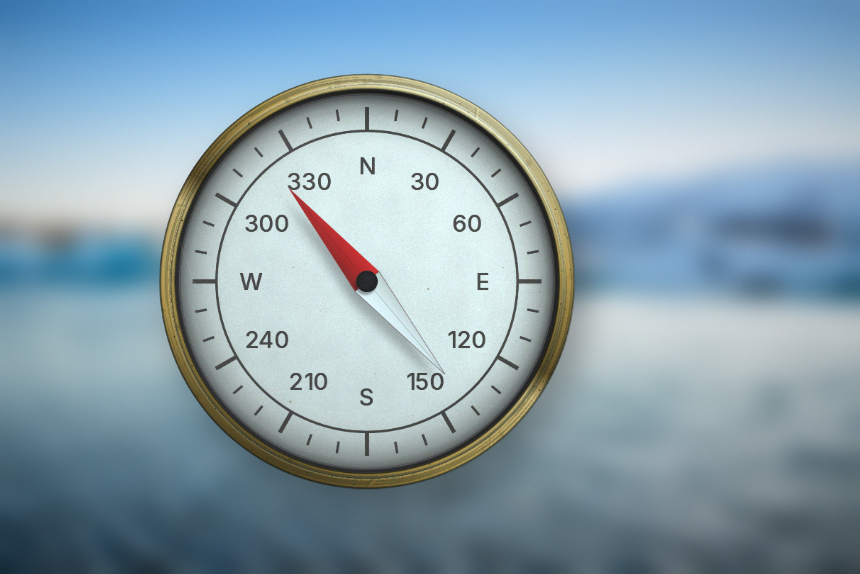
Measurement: 320 °
